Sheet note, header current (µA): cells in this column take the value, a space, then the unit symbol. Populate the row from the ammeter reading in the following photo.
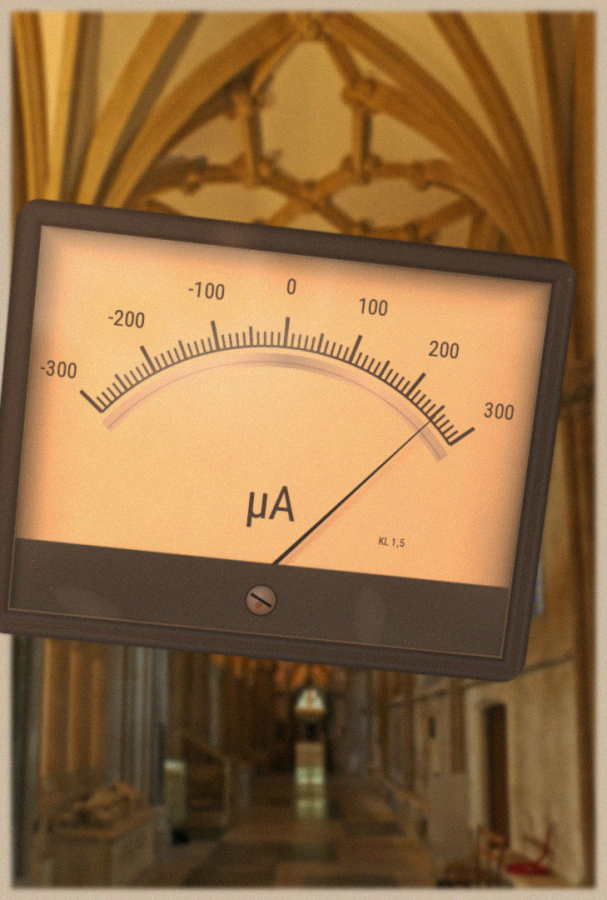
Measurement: 250 µA
